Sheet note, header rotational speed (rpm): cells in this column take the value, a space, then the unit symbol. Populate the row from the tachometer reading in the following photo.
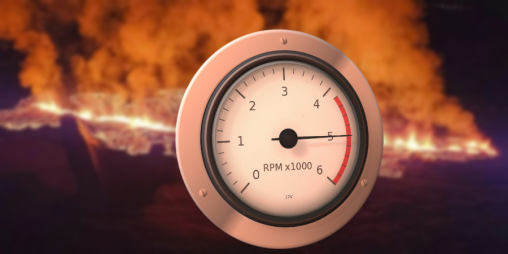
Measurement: 5000 rpm
